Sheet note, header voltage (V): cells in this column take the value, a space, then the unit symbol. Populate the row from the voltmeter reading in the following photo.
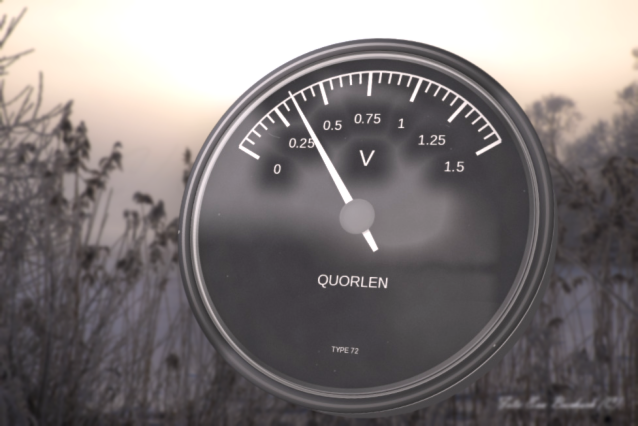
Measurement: 0.35 V
